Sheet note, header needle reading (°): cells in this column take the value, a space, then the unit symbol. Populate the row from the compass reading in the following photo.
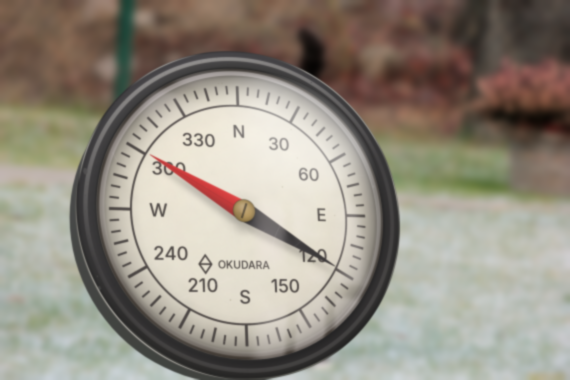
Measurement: 300 °
